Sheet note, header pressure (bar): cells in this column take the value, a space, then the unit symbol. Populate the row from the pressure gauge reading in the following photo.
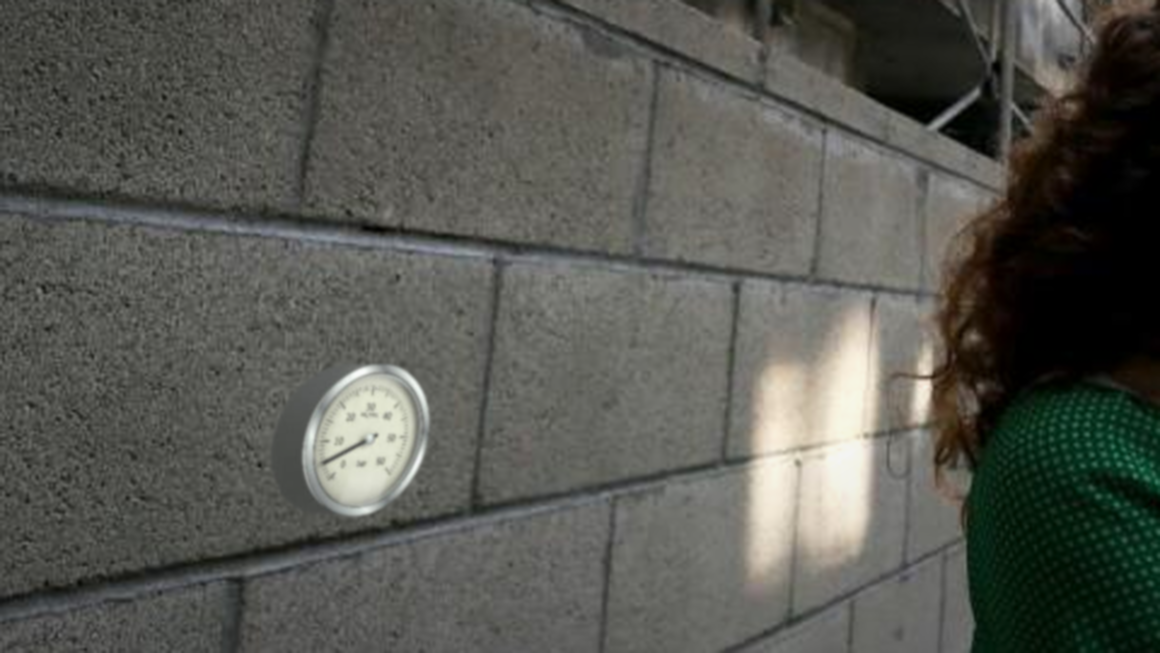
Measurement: 5 bar
